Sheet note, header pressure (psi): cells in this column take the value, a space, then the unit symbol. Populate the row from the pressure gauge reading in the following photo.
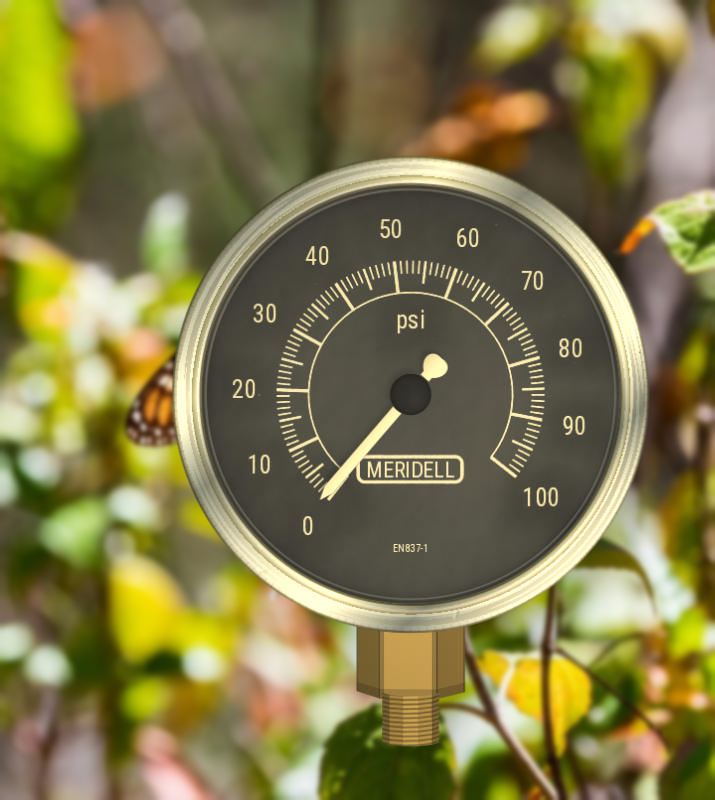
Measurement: 1 psi
